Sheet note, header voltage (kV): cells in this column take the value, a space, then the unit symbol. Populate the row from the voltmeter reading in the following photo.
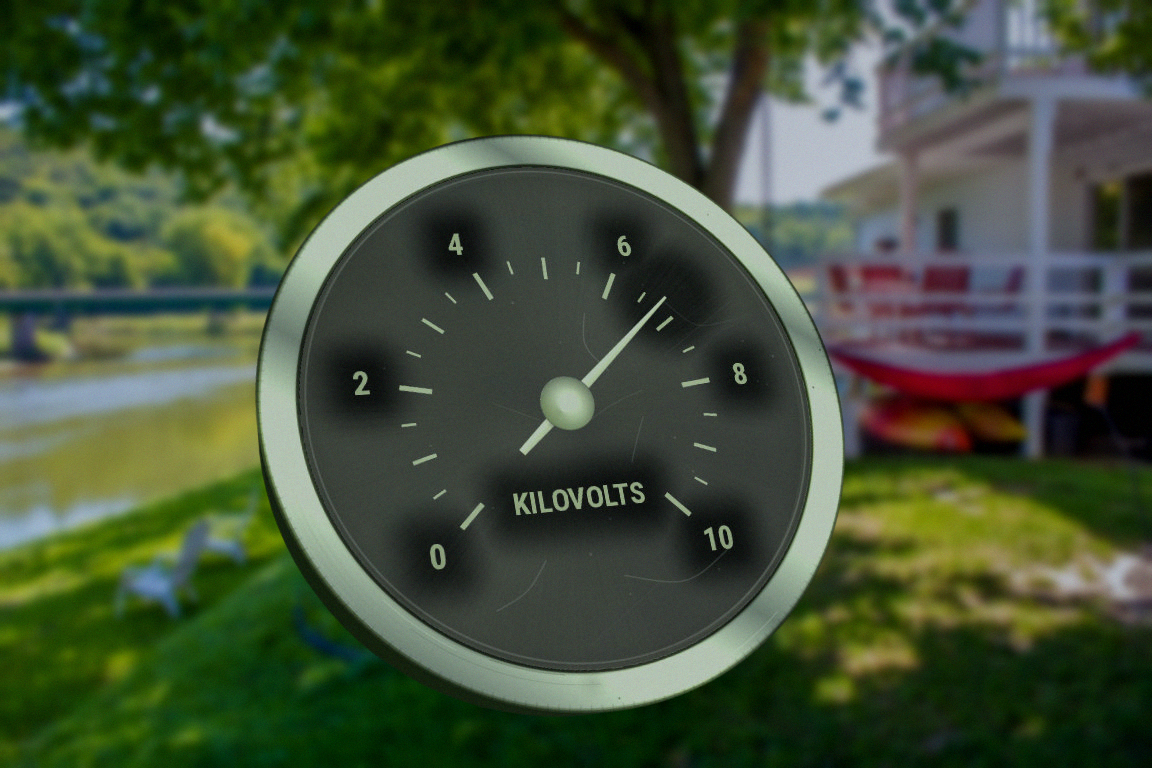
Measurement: 6.75 kV
